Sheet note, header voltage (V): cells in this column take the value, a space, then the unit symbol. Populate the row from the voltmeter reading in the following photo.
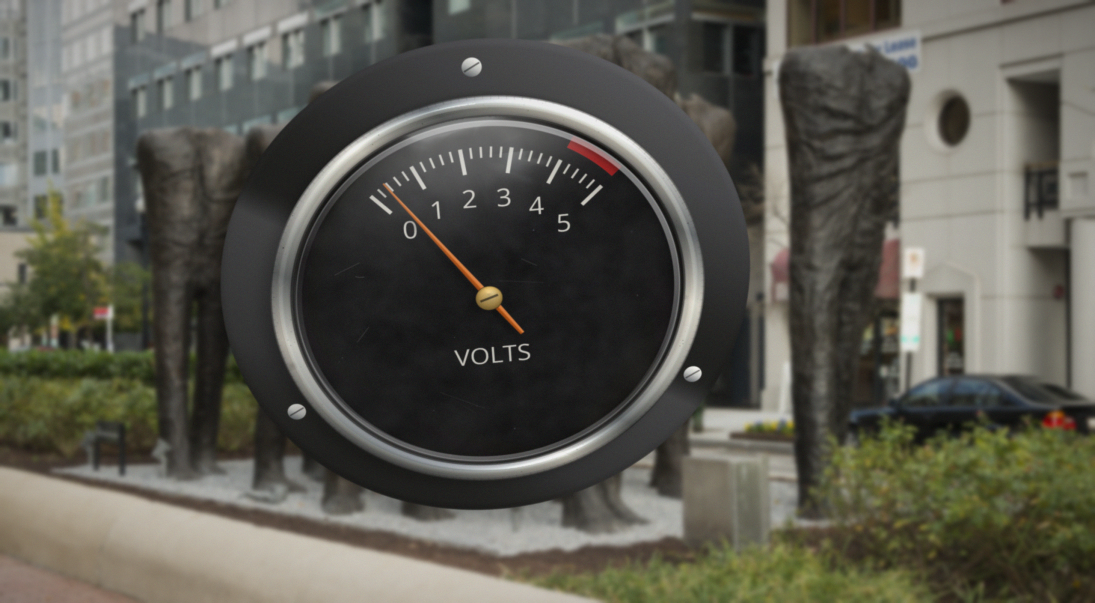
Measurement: 0.4 V
